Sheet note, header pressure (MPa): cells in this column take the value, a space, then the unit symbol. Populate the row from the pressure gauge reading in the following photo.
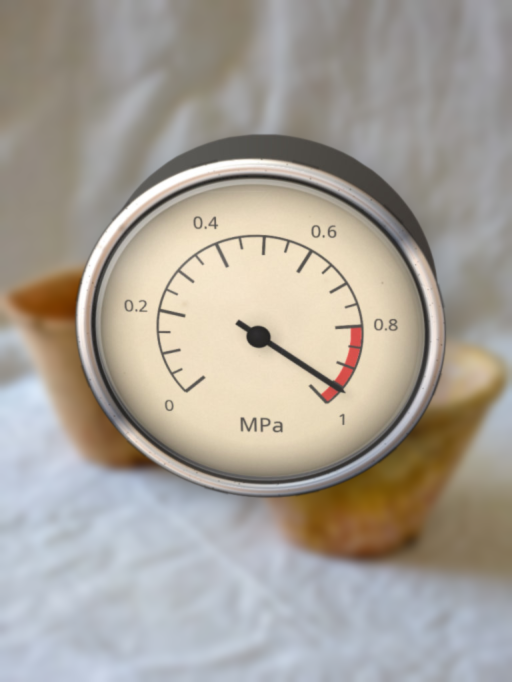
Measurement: 0.95 MPa
